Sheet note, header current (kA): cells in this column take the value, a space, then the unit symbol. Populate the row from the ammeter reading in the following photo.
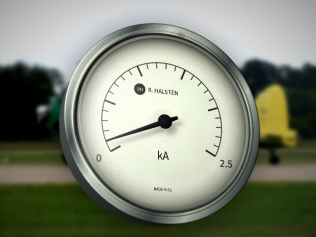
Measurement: 0.1 kA
